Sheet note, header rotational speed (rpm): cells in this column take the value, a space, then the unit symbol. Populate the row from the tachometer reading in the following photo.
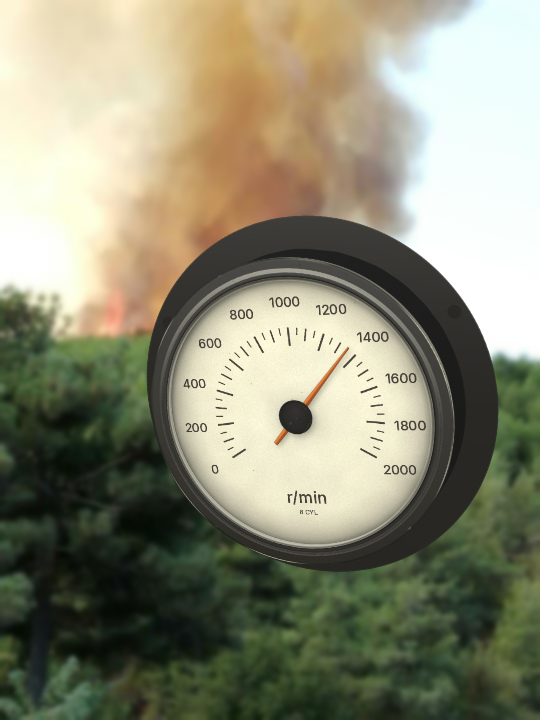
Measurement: 1350 rpm
